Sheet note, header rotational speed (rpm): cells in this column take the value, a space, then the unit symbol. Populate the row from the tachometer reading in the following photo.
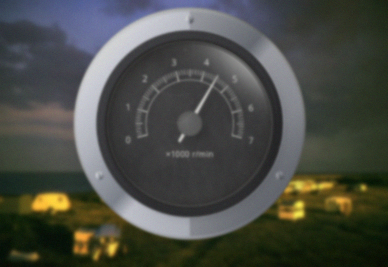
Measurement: 4500 rpm
